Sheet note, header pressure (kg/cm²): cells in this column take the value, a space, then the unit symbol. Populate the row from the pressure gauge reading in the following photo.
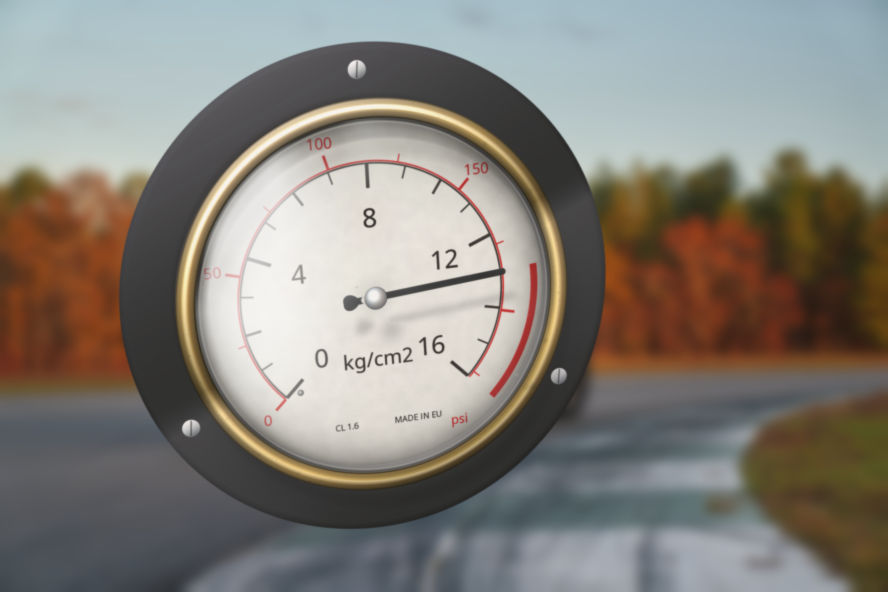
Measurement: 13 kg/cm²
